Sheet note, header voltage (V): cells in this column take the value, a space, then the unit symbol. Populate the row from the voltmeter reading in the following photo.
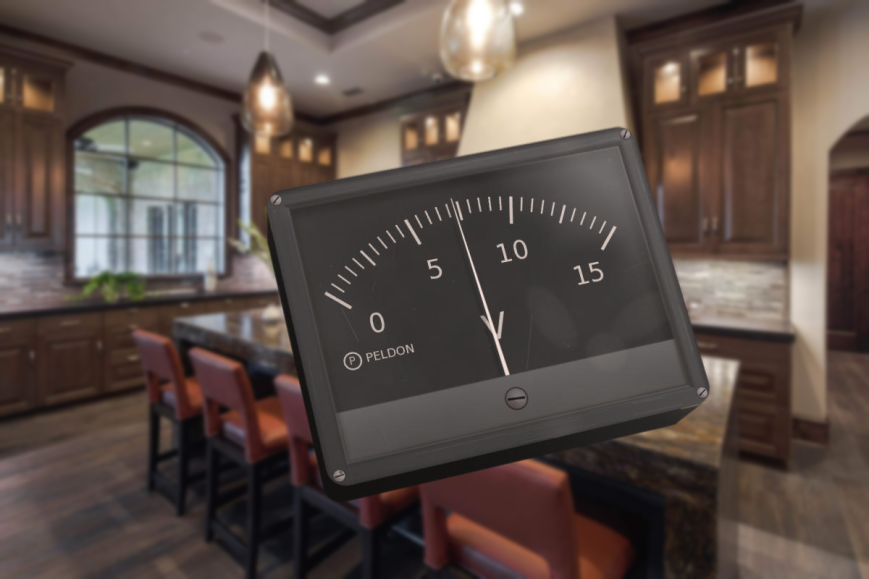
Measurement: 7.25 V
